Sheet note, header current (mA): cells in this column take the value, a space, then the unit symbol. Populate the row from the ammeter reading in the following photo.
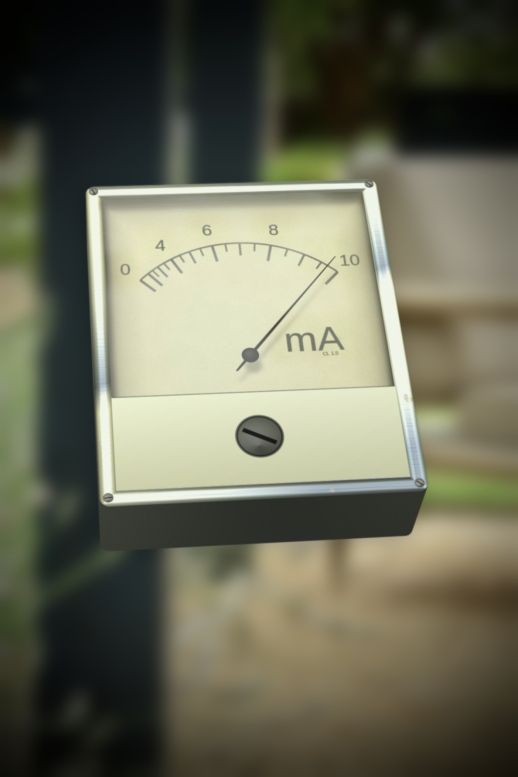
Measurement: 9.75 mA
